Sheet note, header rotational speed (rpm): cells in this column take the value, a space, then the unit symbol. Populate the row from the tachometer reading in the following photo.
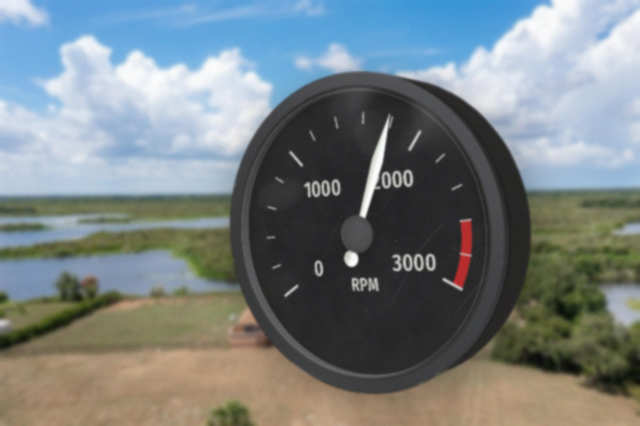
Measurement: 1800 rpm
